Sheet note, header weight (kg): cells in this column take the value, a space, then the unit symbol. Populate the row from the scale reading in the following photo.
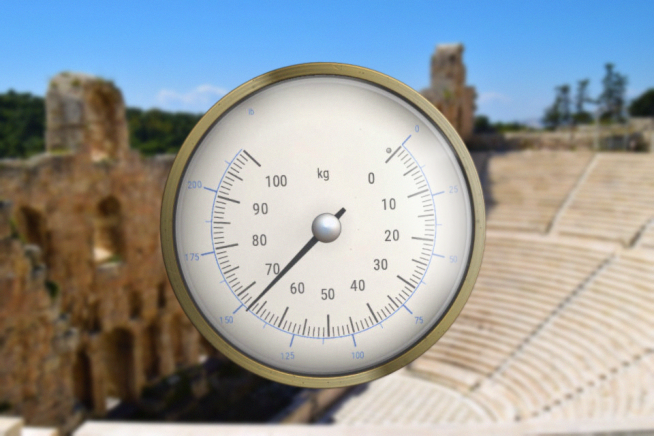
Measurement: 67 kg
